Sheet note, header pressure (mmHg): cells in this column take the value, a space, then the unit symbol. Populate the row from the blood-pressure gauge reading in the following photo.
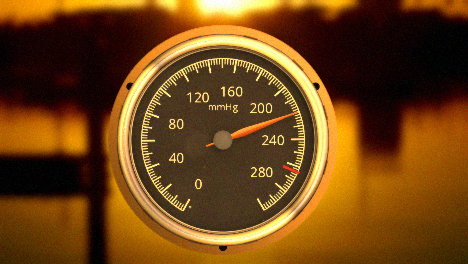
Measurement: 220 mmHg
